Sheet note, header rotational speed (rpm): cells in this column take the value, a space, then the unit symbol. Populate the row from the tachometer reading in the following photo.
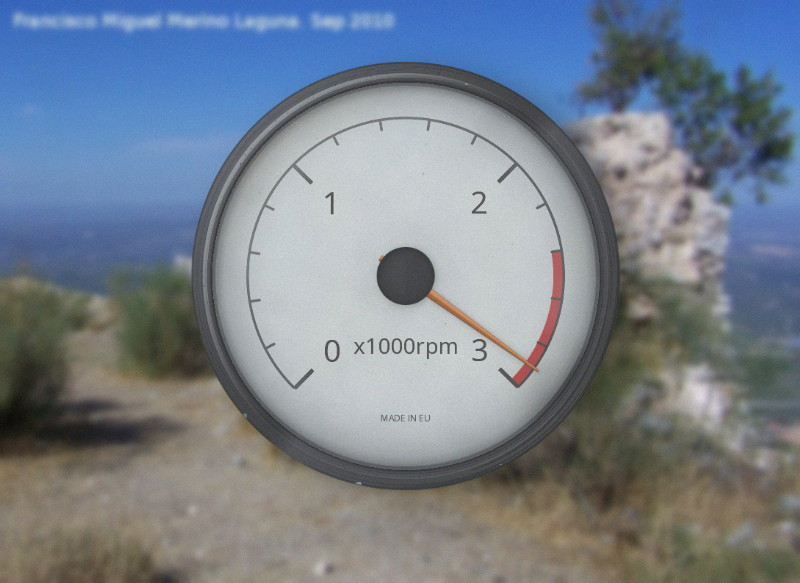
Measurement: 2900 rpm
